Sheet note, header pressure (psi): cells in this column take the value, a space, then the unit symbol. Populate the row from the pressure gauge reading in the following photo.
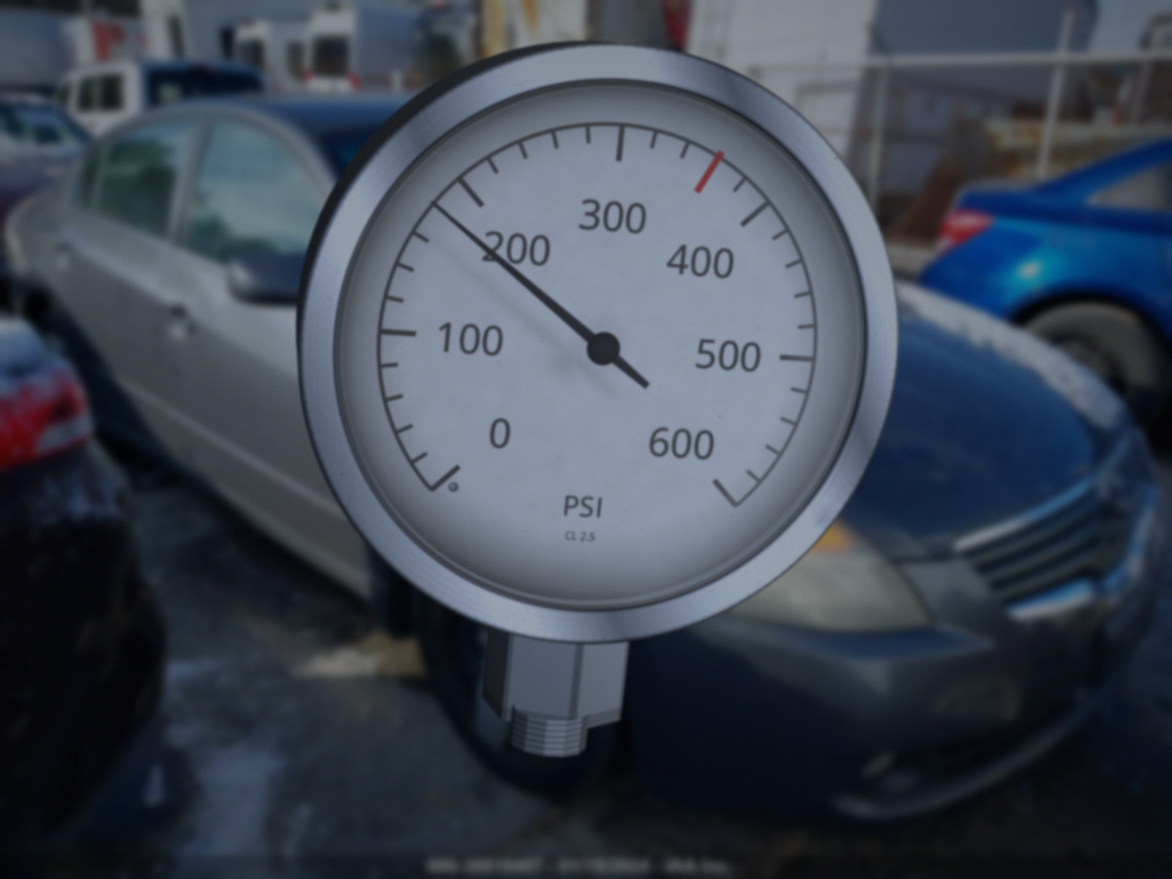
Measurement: 180 psi
